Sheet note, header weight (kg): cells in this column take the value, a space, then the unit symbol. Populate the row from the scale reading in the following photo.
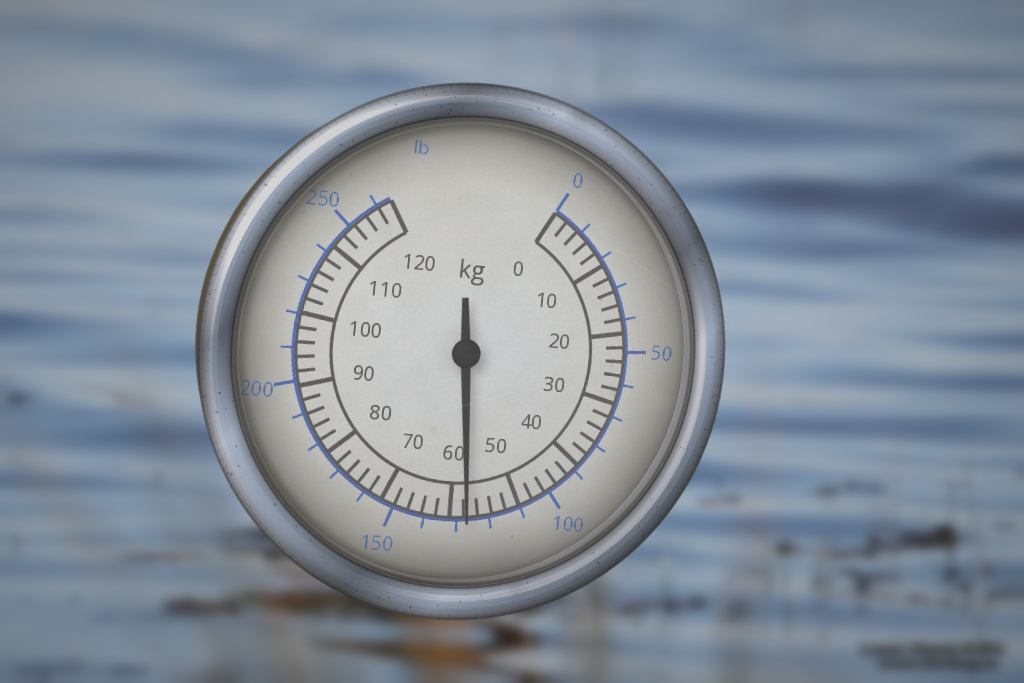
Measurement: 58 kg
